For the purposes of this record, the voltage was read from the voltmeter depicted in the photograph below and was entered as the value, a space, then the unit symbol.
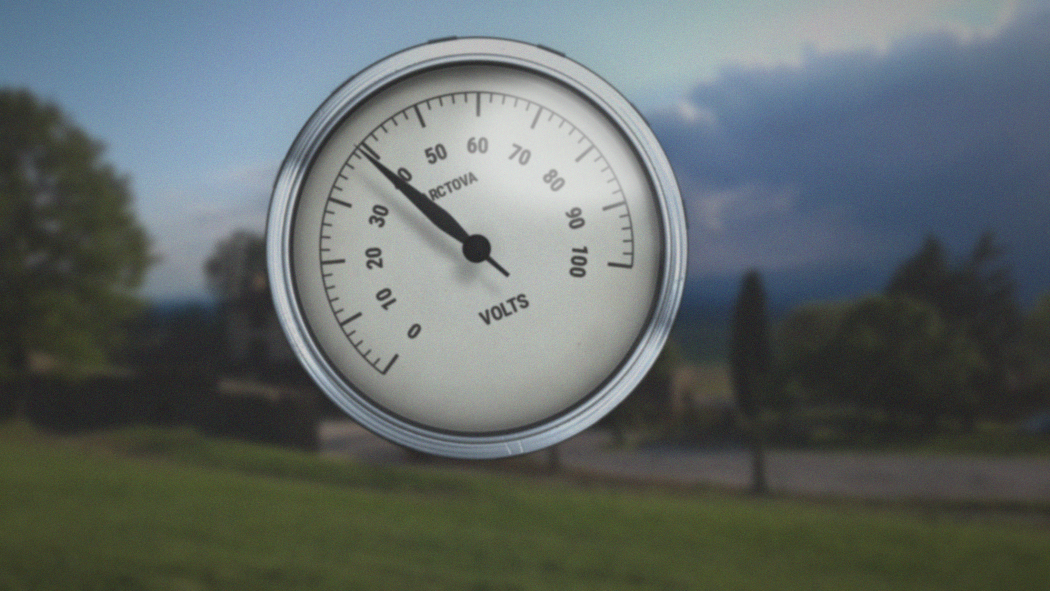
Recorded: 39 V
